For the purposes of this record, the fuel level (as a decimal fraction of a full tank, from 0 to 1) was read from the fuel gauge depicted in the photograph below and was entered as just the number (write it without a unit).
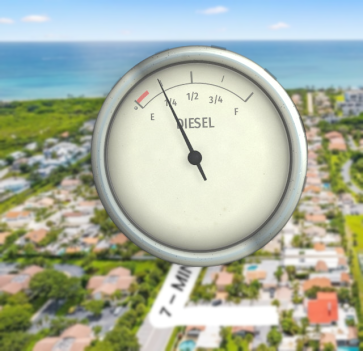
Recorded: 0.25
